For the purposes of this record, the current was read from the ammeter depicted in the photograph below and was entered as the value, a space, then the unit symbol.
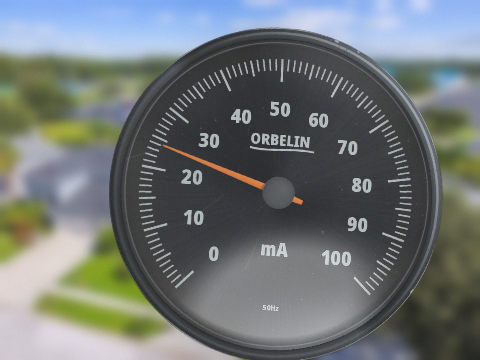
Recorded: 24 mA
